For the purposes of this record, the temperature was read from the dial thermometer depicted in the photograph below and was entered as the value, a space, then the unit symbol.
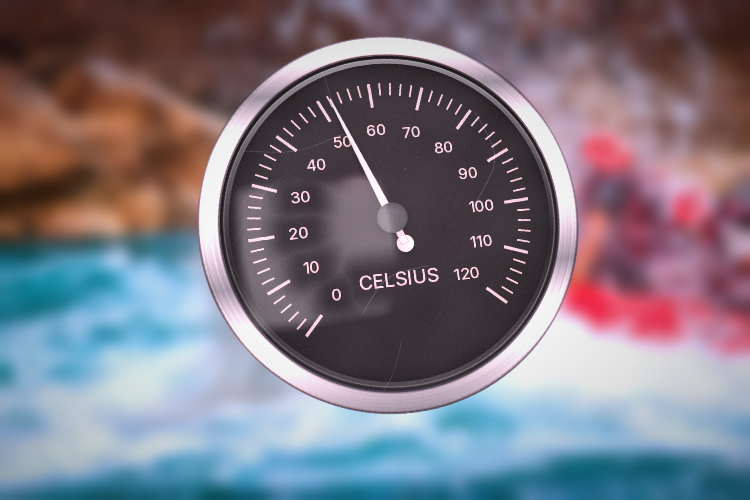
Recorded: 52 °C
